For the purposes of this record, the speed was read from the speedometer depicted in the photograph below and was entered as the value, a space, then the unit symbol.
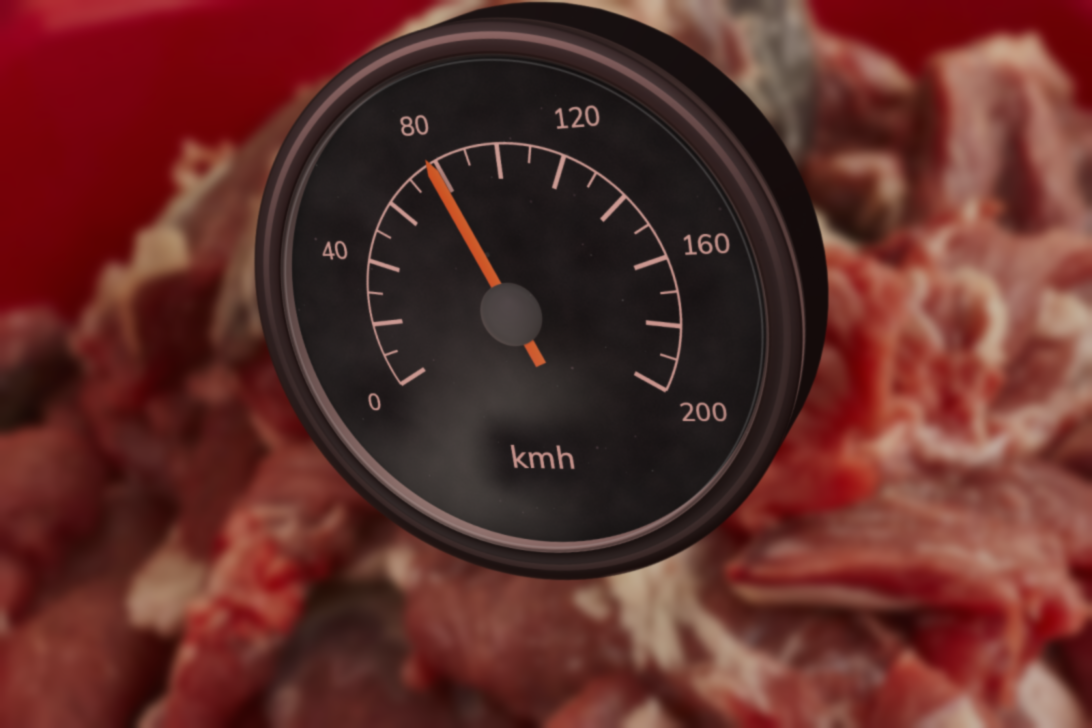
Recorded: 80 km/h
